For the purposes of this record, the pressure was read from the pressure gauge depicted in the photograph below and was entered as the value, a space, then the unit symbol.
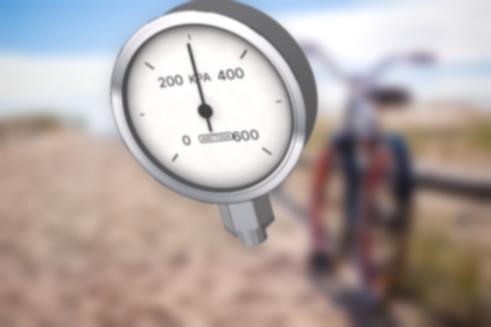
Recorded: 300 kPa
